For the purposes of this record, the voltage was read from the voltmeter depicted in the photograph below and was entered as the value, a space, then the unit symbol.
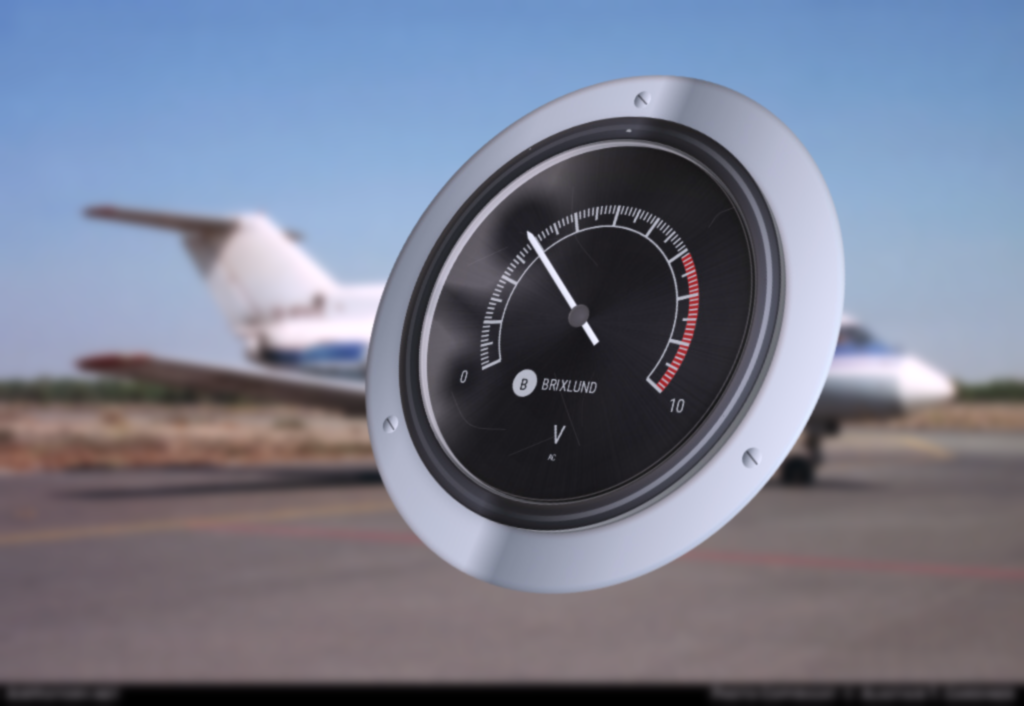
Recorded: 3 V
